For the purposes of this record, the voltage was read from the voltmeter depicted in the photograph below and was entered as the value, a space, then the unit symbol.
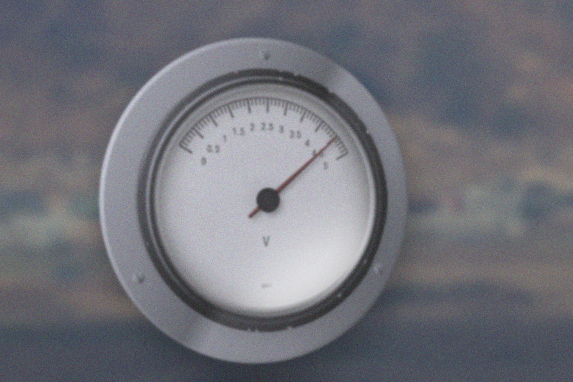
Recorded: 4.5 V
